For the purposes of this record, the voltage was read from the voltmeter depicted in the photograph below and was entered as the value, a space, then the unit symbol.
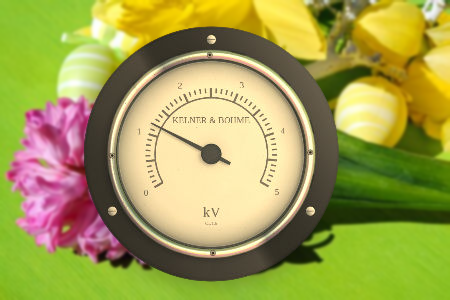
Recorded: 1.2 kV
